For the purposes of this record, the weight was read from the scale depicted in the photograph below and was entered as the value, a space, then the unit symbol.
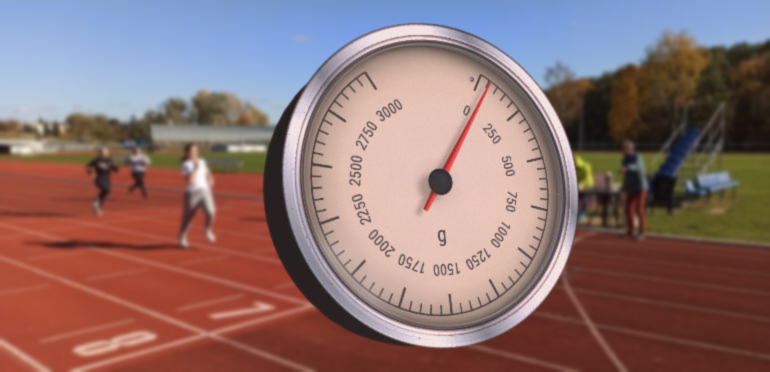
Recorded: 50 g
